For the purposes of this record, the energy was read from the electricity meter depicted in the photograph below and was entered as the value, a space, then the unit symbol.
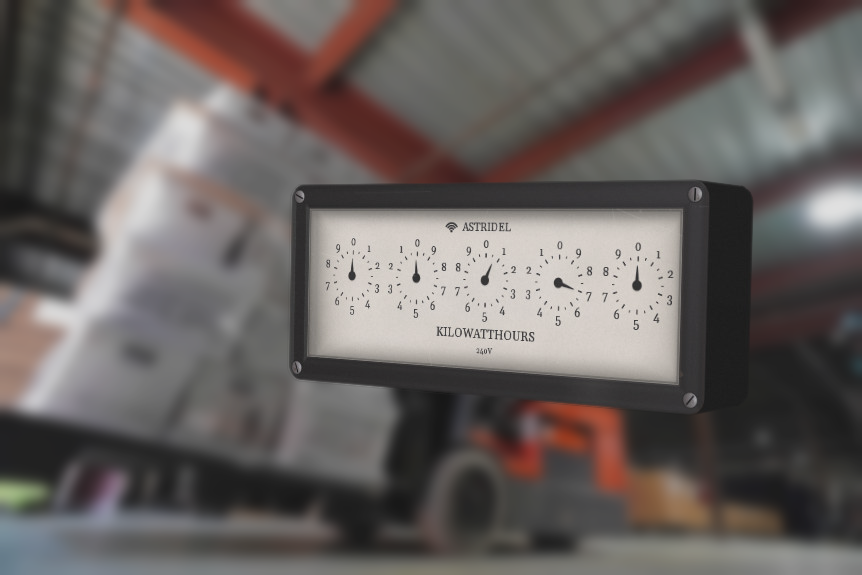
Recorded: 70 kWh
